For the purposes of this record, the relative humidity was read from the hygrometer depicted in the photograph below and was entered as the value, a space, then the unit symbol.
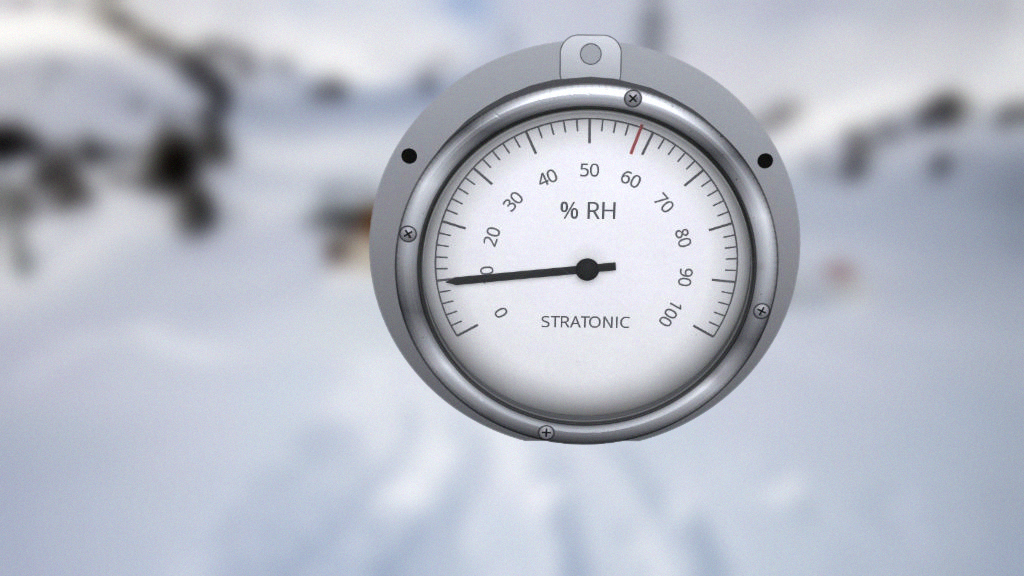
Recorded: 10 %
